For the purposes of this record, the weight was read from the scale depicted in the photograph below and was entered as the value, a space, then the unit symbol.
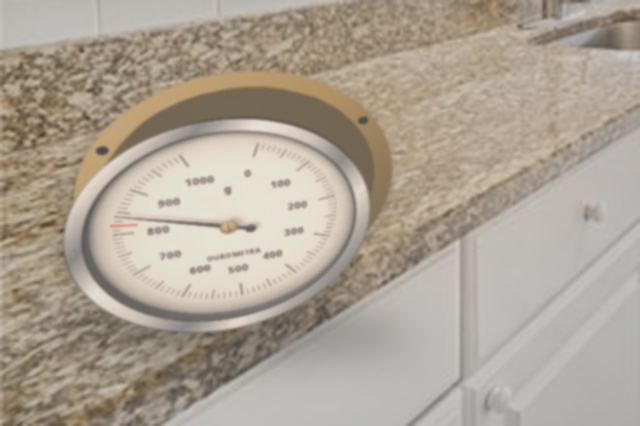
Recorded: 850 g
